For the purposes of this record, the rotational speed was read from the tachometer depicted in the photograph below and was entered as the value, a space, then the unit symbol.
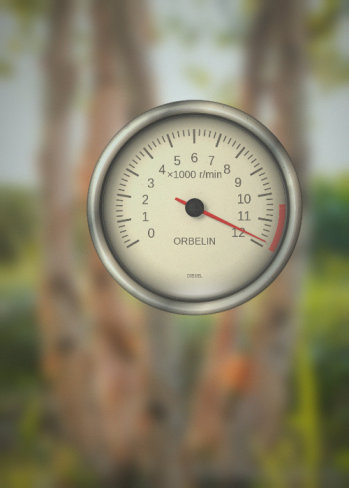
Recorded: 11800 rpm
